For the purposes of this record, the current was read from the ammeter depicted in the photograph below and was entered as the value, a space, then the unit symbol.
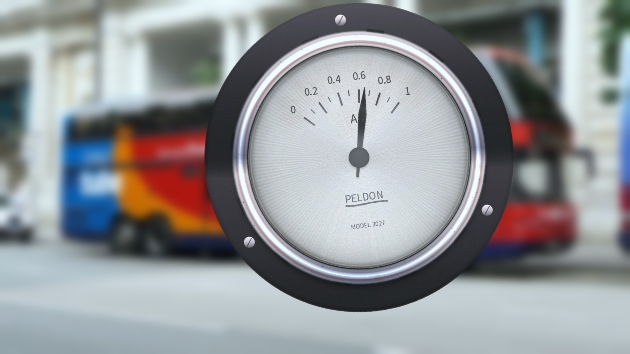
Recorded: 0.65 A
